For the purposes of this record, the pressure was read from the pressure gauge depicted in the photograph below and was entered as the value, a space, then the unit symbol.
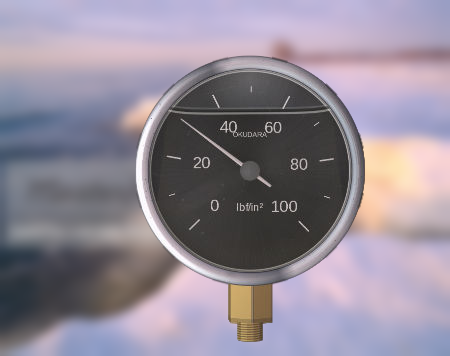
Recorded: 30 psi
